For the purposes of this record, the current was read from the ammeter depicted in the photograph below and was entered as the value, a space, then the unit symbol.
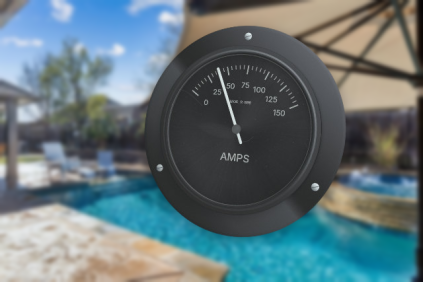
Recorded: 40 A
